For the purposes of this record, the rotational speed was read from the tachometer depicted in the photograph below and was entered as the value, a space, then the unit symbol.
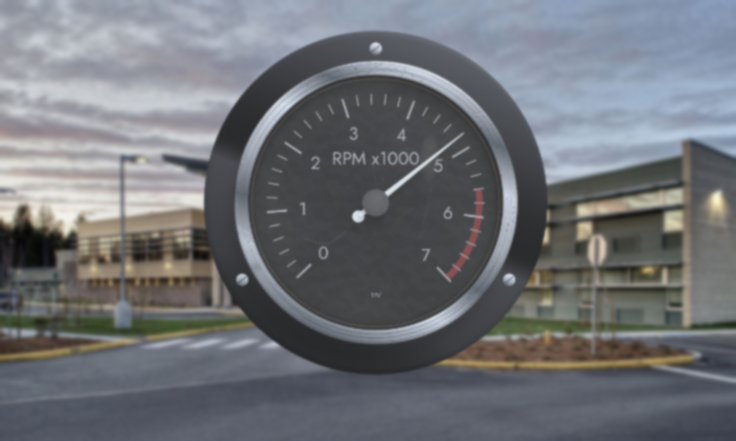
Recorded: 4800 rpm
